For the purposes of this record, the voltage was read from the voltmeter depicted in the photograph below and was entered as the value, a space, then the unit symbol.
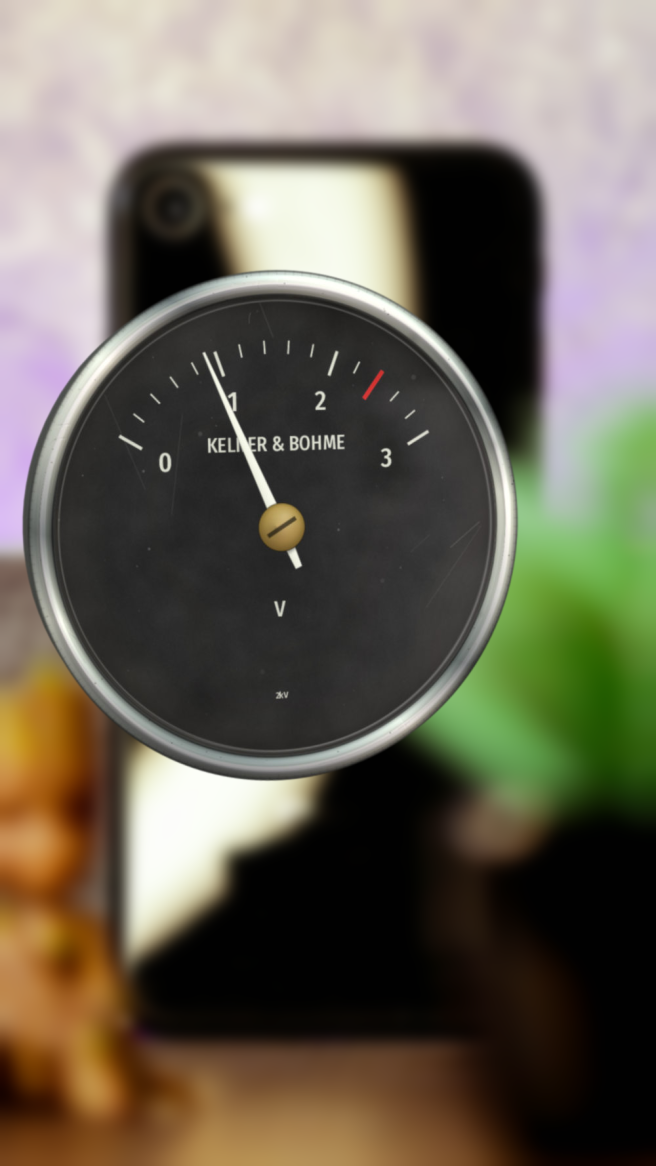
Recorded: 0.9 V
